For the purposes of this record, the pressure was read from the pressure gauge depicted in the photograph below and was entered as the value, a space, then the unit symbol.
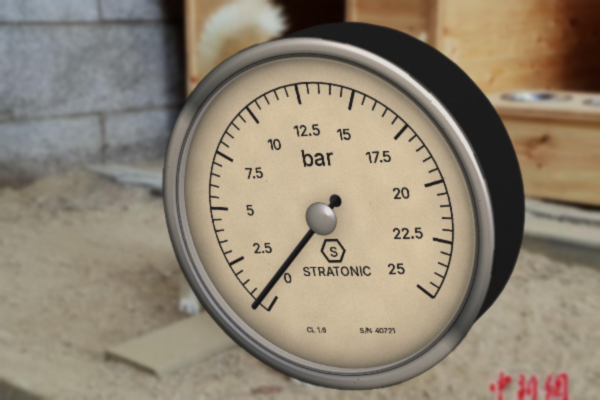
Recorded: 0.5 bar
